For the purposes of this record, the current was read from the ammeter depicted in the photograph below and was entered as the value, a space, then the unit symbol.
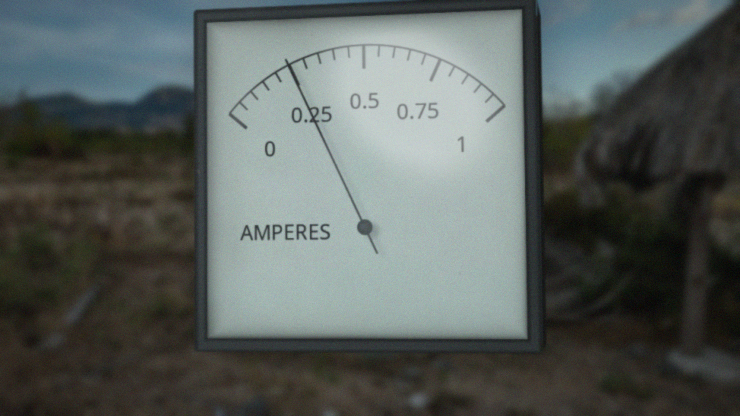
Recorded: 0.25 A
